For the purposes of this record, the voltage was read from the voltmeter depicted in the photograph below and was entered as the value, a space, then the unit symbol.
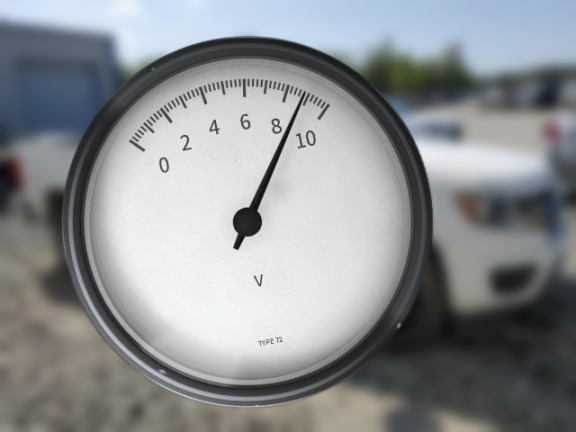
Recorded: 8.8 V
